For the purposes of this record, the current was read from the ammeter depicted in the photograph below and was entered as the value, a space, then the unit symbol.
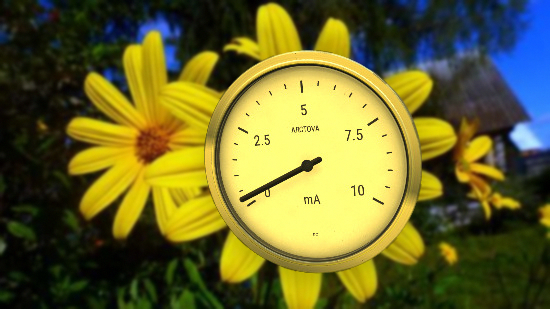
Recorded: 0.25 mA
